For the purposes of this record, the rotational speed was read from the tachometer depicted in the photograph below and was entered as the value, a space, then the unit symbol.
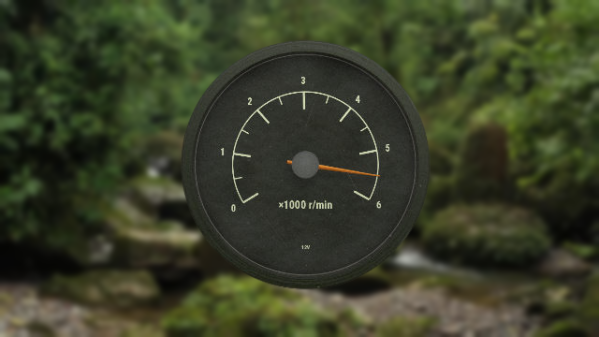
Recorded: 5500 rpm
